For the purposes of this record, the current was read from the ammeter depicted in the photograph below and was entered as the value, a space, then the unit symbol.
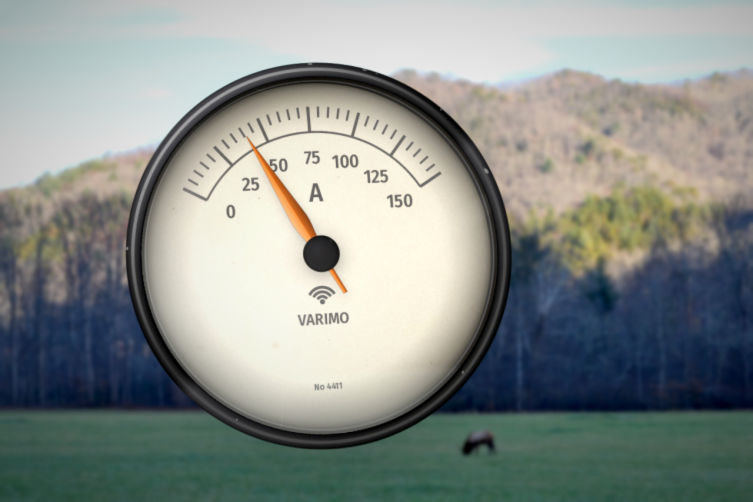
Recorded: 40 A
